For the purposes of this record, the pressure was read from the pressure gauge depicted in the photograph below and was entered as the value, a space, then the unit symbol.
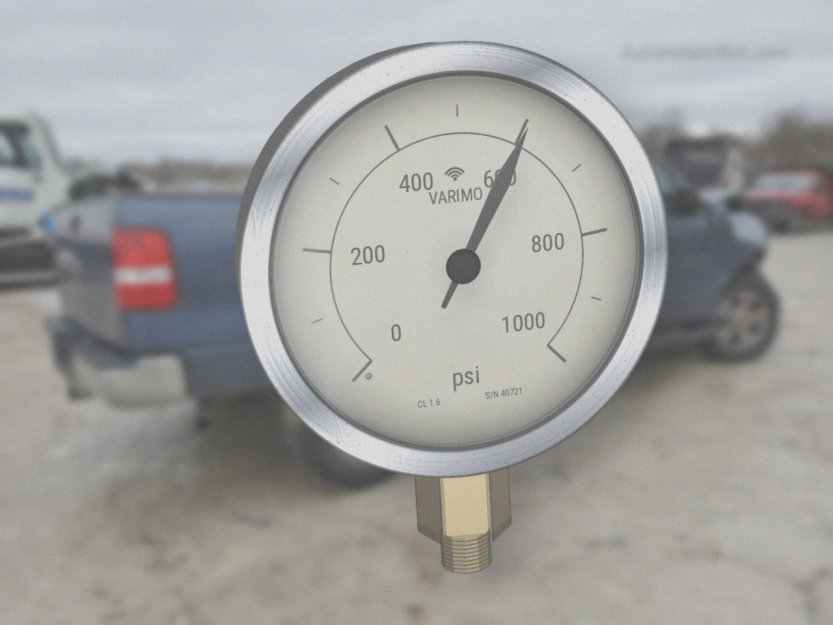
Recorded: 600 psi
